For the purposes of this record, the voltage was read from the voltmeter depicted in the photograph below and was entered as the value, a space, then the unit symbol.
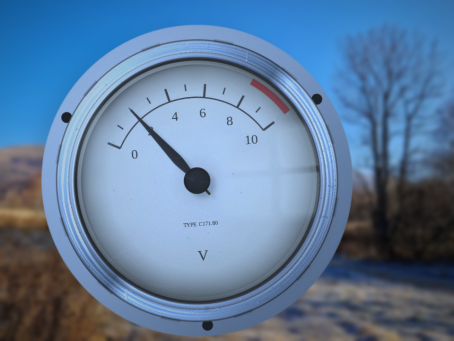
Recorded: 2 V
